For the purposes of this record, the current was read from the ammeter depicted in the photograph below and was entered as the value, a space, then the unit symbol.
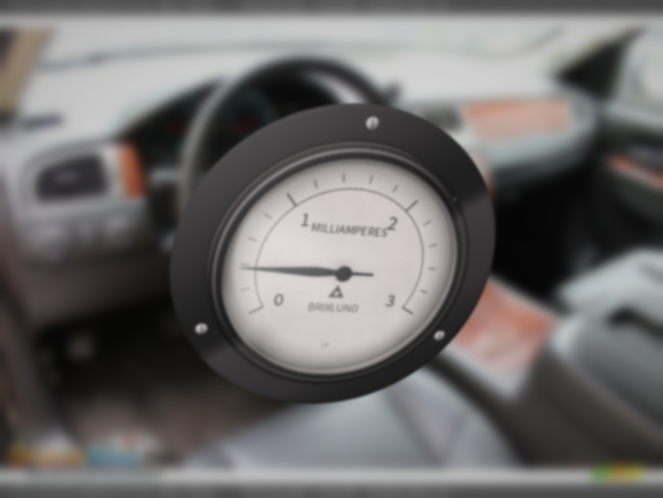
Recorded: 0.4 mA
